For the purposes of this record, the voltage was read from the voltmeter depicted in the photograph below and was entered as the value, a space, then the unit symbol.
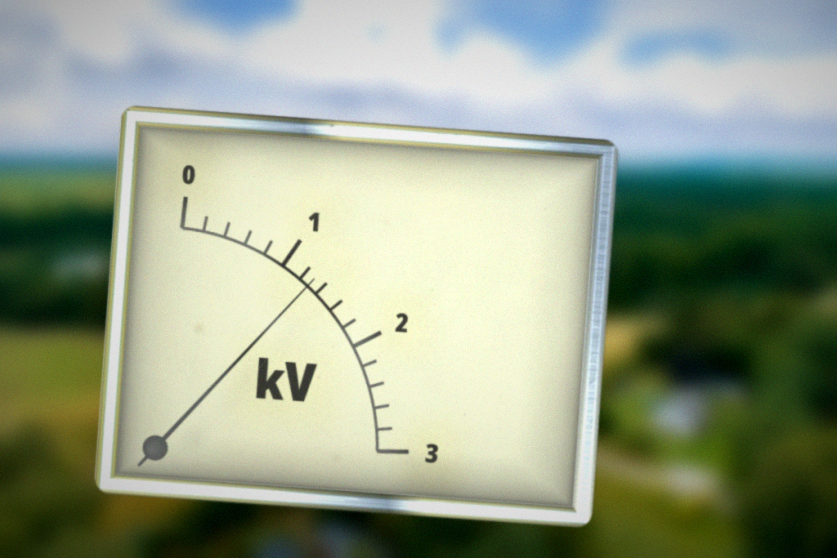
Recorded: 1.3 kV
